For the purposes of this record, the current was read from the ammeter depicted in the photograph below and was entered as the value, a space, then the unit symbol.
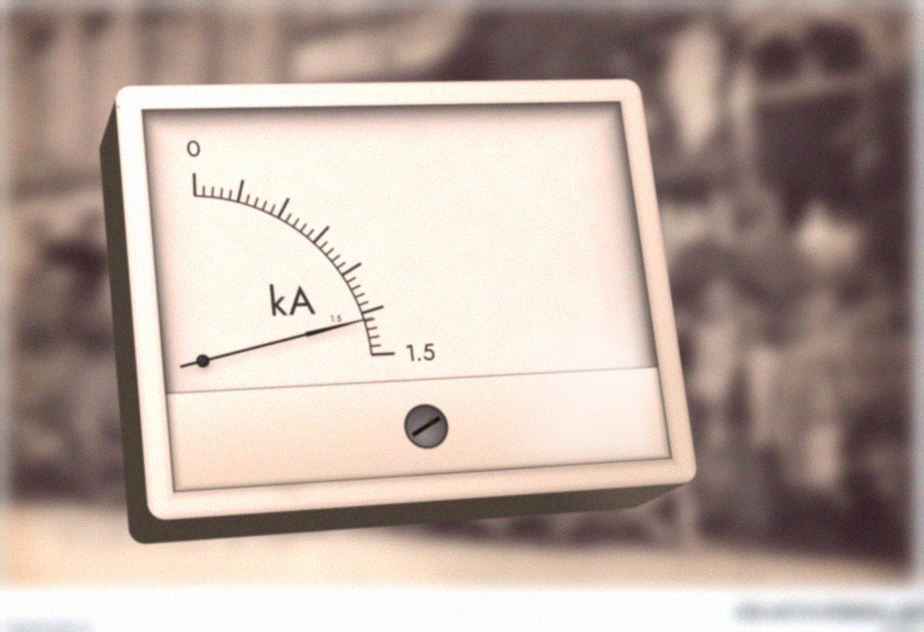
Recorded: 1.3 kA
